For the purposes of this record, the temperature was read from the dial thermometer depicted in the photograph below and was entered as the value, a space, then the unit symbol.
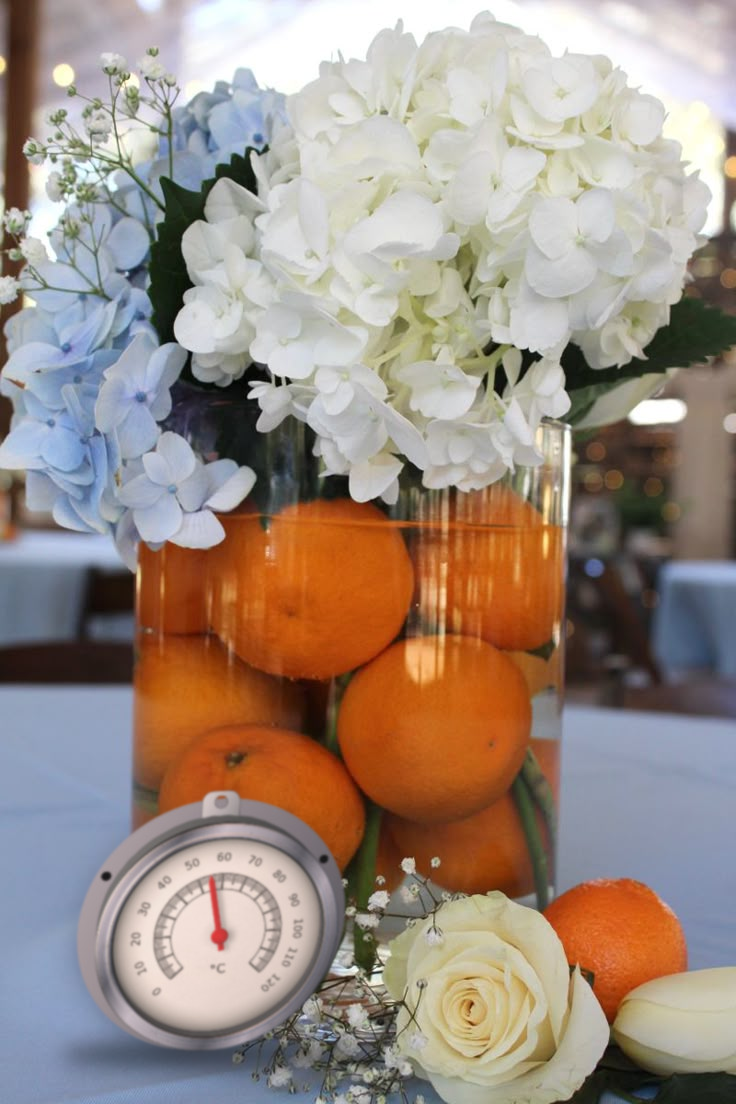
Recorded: 55 °C
